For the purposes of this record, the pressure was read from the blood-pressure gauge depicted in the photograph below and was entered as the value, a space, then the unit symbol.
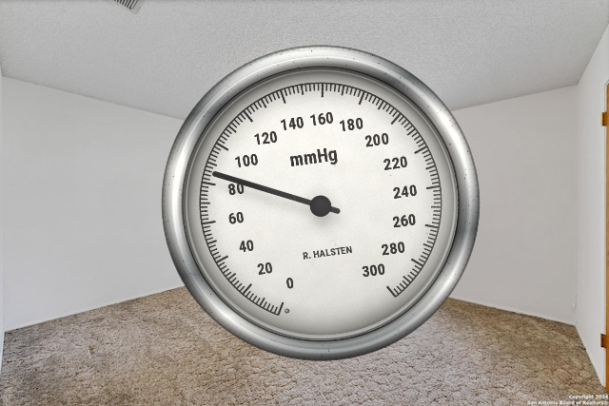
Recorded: 86 mmHg
